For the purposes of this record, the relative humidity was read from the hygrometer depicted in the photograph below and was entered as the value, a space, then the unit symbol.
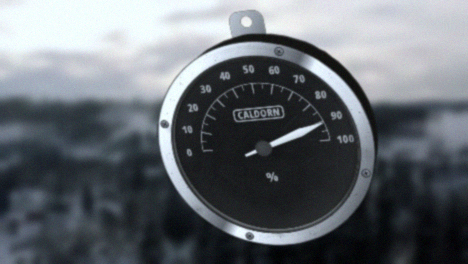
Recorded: 90 %
